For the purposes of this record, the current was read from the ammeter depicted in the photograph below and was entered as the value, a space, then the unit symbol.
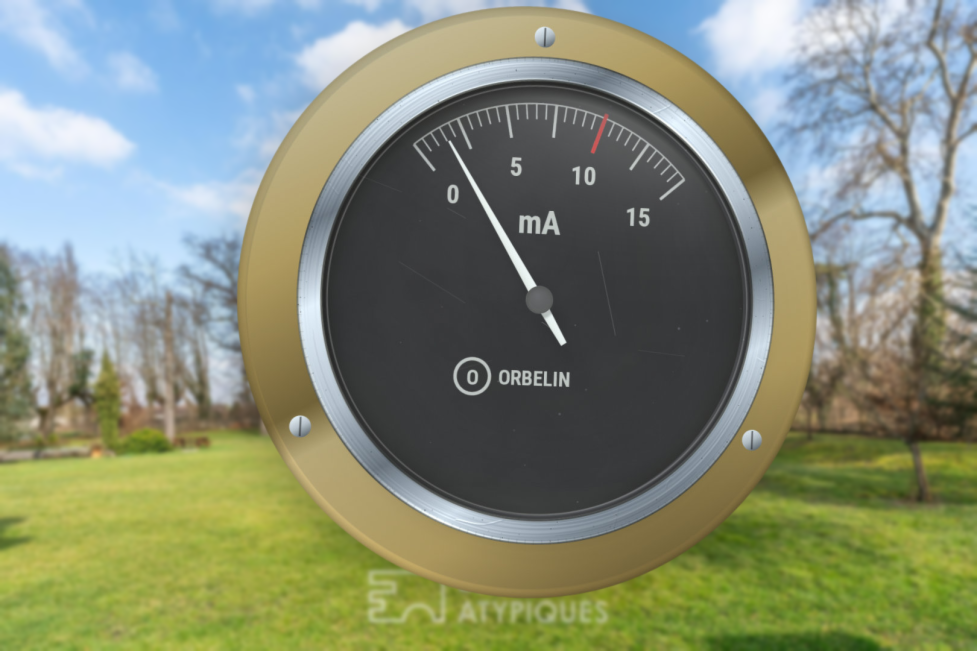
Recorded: 1.5 mA
